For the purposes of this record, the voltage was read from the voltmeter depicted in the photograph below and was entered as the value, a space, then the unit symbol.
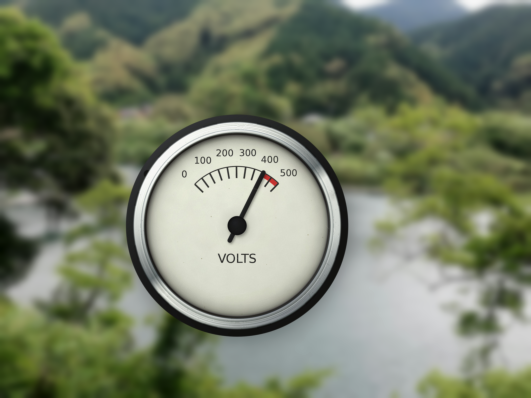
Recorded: 400 V
